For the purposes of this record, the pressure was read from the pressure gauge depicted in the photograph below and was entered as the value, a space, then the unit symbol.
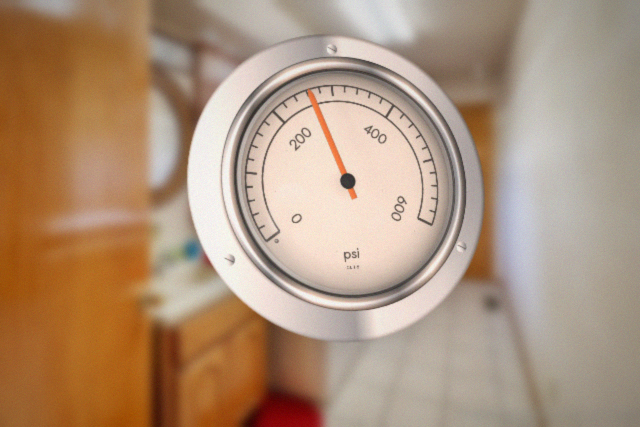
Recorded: 260 psi
